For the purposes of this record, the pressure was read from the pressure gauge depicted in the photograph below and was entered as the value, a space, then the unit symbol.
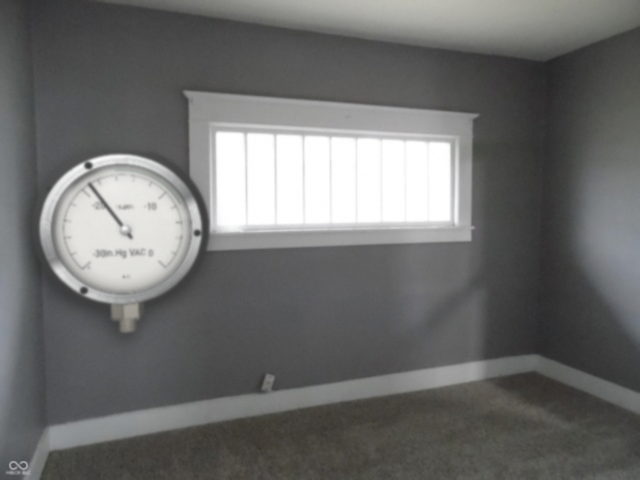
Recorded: -19 inHg
